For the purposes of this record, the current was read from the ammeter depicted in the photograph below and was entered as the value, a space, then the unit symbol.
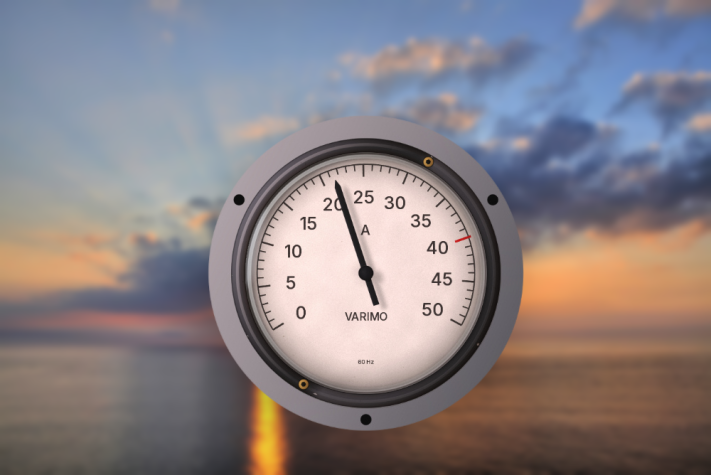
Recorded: 21.5 A
